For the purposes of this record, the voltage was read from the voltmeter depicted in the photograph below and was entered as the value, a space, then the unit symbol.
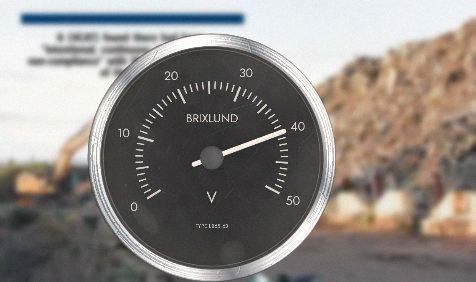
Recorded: 40 V
